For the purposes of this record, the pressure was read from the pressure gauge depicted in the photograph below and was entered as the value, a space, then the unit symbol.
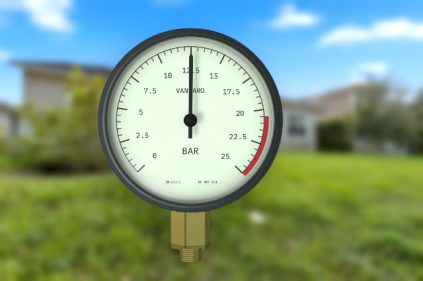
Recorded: 12.5 bar
